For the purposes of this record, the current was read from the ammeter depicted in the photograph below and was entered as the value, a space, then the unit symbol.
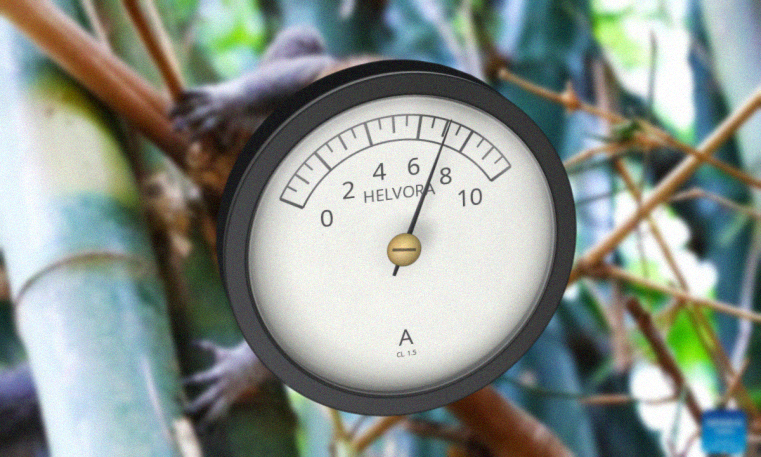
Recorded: 7 A
